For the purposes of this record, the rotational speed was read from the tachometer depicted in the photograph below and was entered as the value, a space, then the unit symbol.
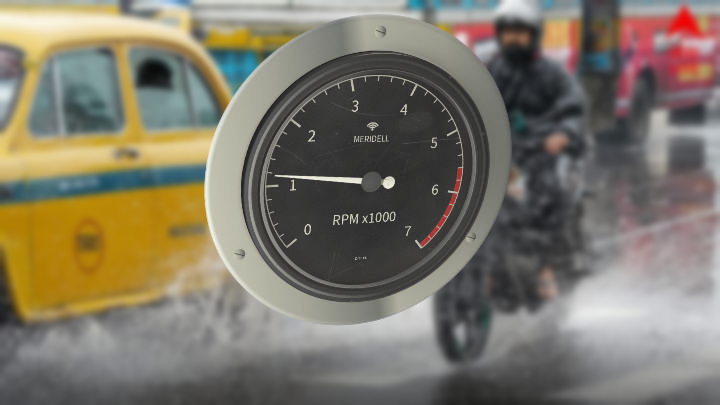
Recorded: 1200 rpm
